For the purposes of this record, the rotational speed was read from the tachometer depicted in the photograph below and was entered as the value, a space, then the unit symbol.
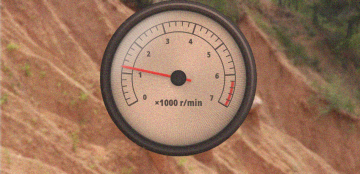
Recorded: 1200 rpm
